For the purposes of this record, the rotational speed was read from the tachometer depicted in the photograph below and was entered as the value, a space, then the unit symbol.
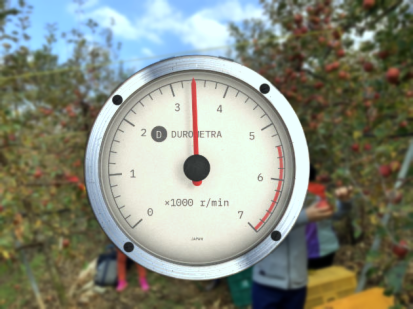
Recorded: 3400 rpm
